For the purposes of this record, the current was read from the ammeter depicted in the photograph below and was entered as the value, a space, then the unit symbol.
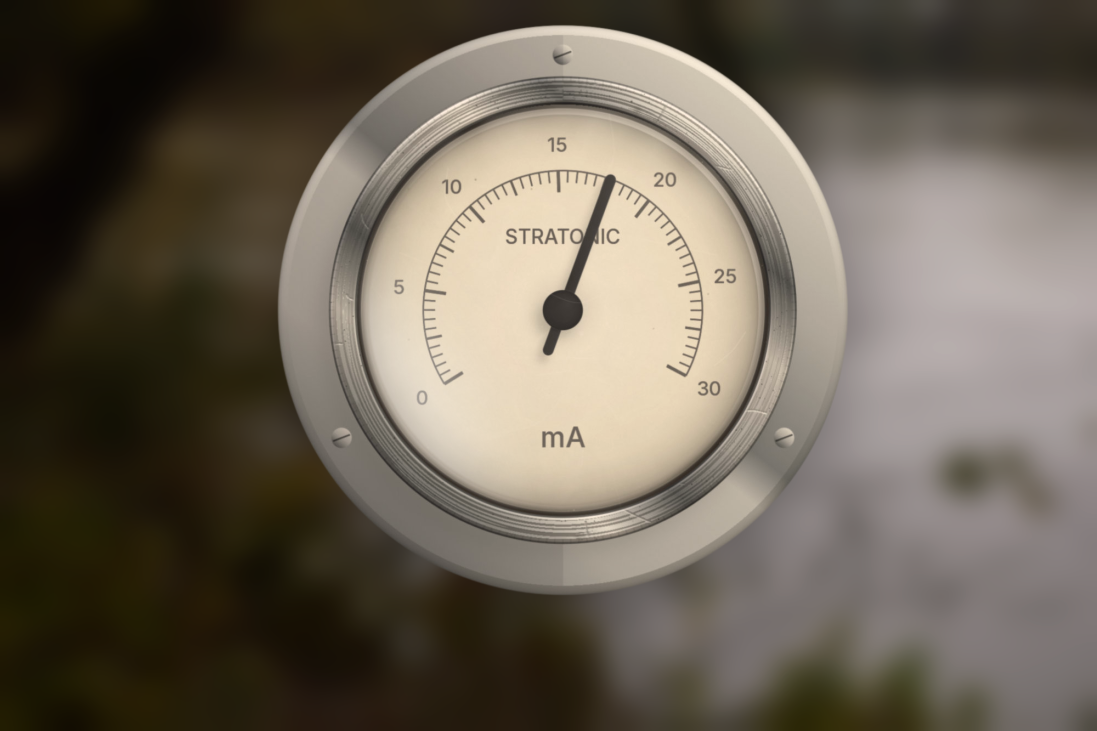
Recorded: 17.75 mA
